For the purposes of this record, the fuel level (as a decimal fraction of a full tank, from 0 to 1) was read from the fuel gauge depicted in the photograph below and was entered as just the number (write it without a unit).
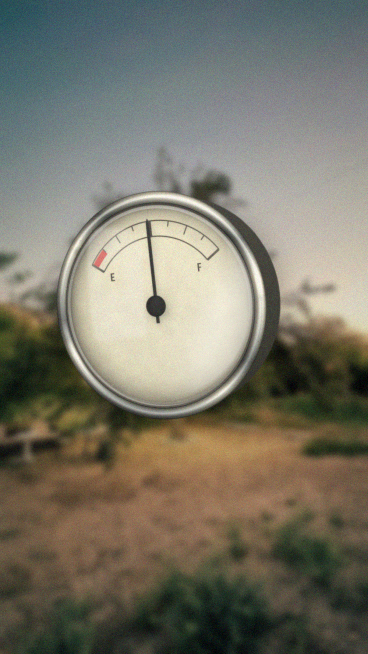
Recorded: 0.5
